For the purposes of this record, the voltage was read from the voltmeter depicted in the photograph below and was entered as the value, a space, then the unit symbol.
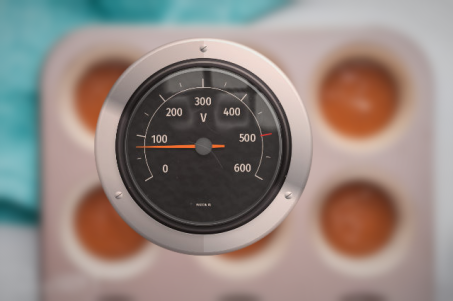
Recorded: 75 V
